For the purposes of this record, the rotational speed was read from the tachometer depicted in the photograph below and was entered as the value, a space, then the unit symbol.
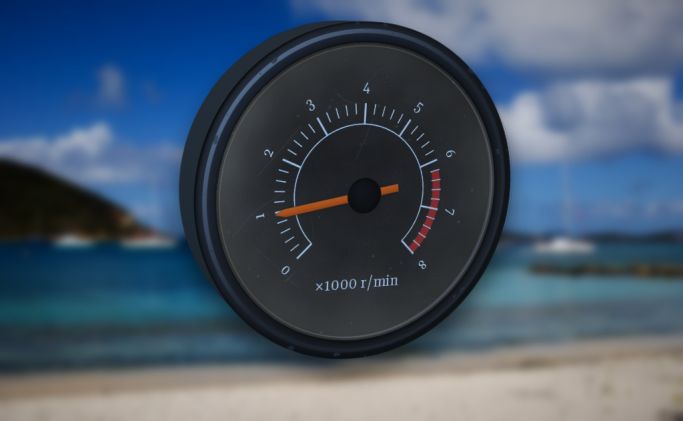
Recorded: 1000 rpm
